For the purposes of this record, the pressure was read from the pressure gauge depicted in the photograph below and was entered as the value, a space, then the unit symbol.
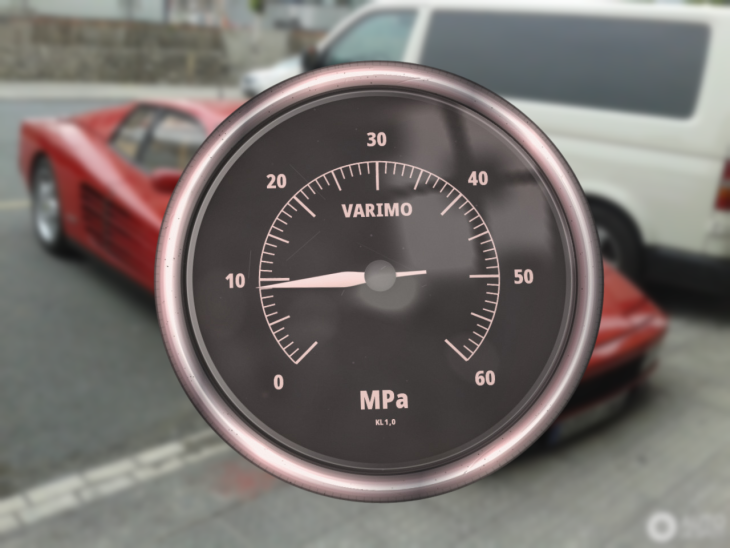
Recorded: 9 MPa
